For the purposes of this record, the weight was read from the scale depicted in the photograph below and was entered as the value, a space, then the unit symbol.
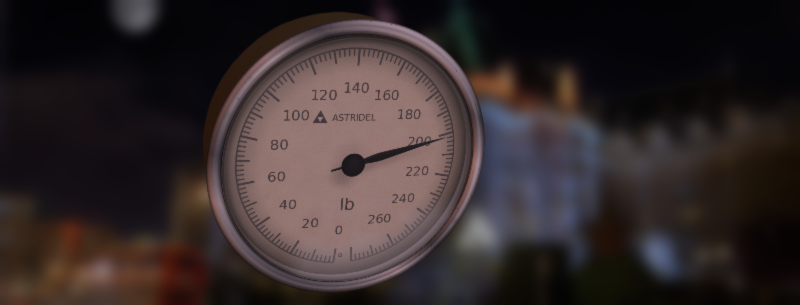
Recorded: 200 lb
